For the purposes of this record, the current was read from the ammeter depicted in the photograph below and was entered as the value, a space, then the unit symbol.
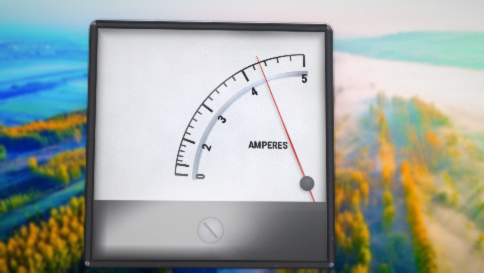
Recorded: 4.3 A
